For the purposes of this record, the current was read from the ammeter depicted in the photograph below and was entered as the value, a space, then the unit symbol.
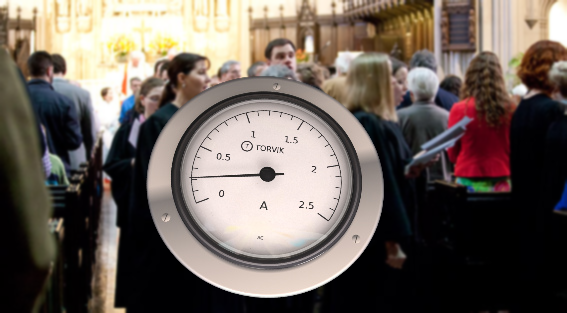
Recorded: 0.2 A
